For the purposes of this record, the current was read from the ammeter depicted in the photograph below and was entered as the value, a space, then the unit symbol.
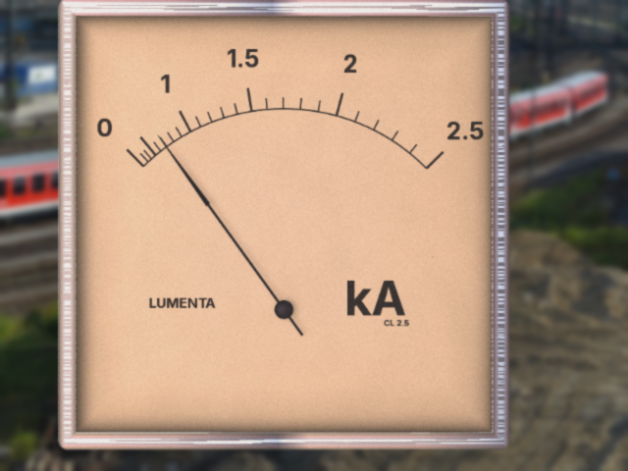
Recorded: 0.7 kA
